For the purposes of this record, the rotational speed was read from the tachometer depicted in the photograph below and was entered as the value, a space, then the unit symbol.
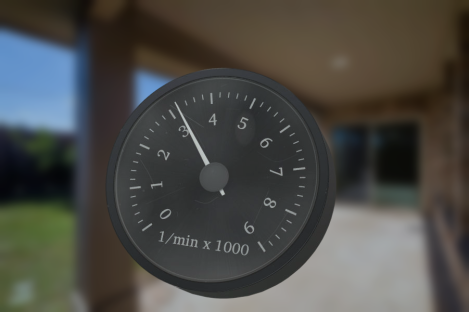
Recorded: 3200 rpm
